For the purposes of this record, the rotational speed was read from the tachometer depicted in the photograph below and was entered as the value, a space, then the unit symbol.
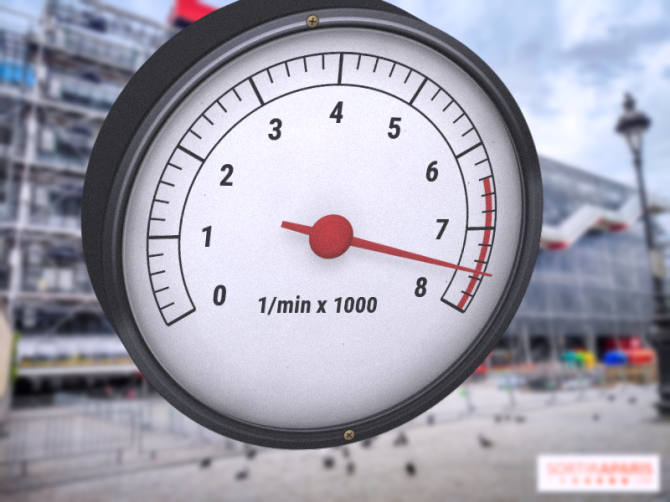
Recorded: 7500 rpm
